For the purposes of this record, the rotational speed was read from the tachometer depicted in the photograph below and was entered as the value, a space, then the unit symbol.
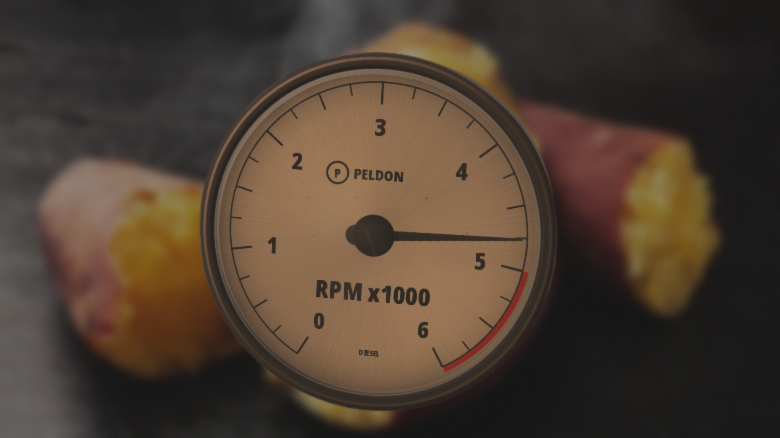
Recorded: 4750 rpm
